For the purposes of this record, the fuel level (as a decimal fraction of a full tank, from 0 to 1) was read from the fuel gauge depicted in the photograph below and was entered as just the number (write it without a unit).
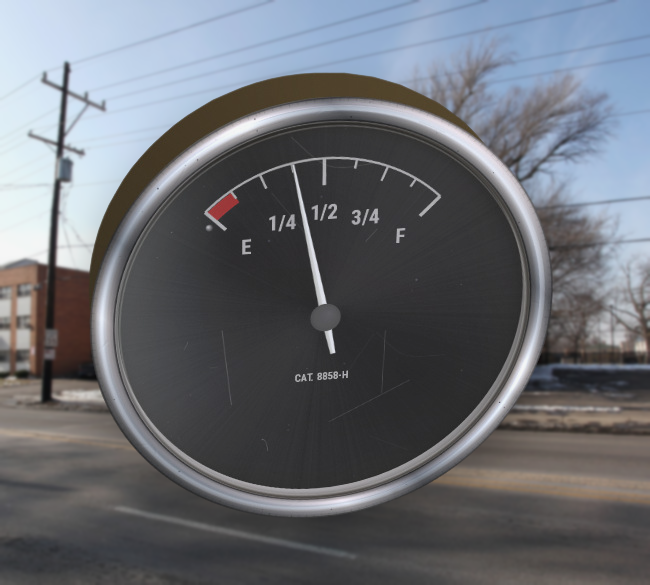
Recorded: 0.375
